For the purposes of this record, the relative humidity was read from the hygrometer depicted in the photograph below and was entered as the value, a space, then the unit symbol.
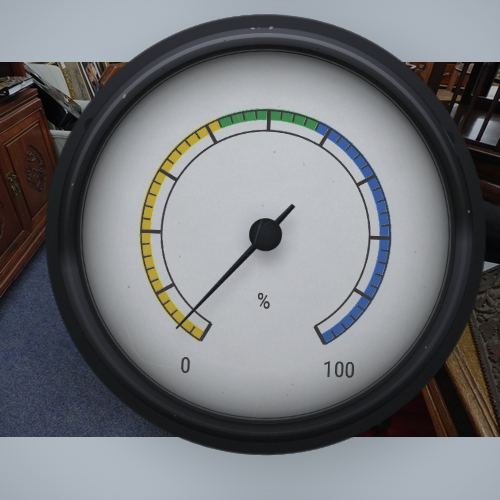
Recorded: 4 %
